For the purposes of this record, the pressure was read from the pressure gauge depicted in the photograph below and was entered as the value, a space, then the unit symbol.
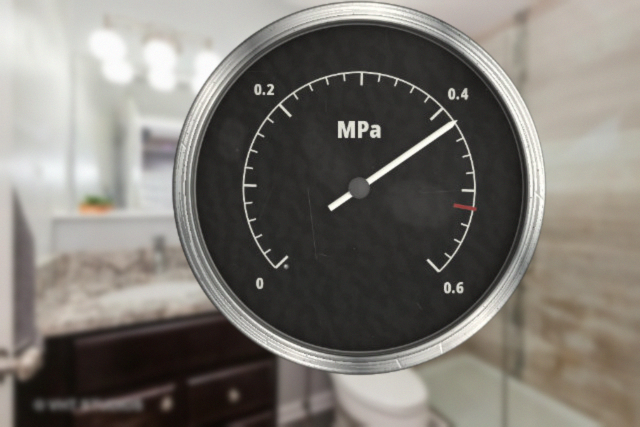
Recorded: 0.42 MPa
